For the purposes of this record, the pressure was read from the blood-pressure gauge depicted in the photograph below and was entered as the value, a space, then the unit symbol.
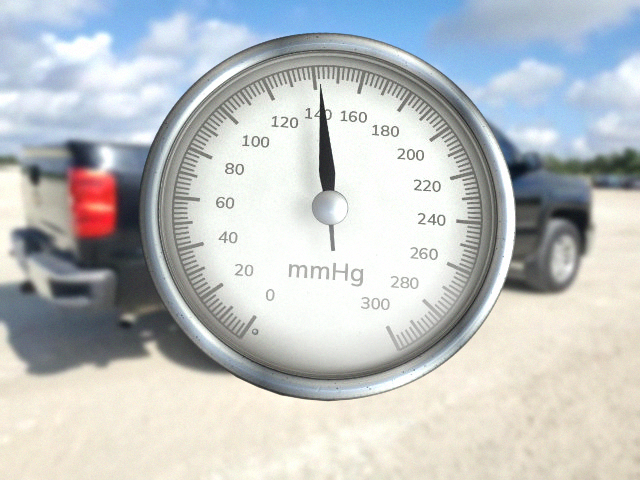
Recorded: 142 mmHg
